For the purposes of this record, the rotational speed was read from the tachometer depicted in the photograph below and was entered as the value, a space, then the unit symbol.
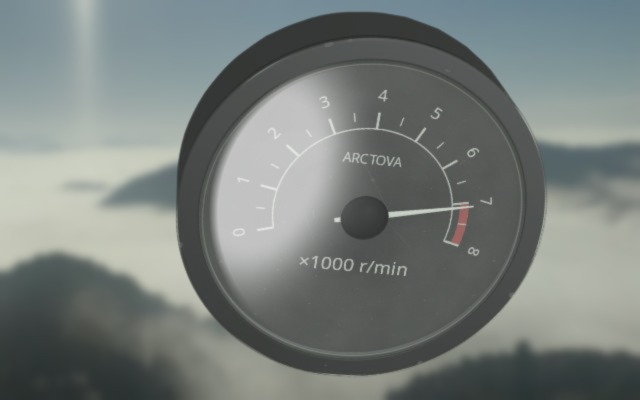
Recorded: 7000 rpm
